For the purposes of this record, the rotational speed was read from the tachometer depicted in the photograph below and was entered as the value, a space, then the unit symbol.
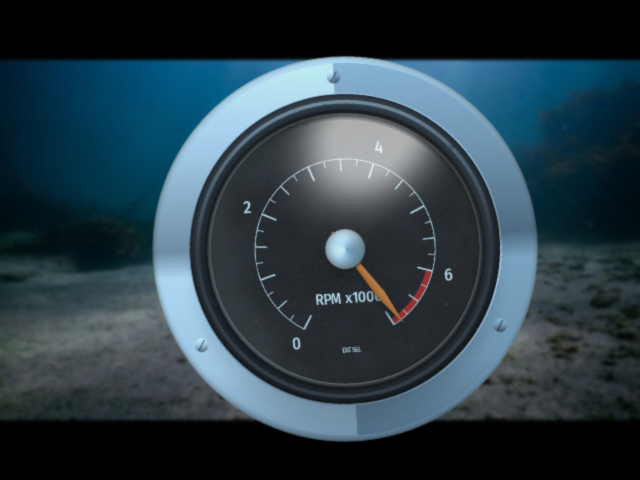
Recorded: 6875 rpm
